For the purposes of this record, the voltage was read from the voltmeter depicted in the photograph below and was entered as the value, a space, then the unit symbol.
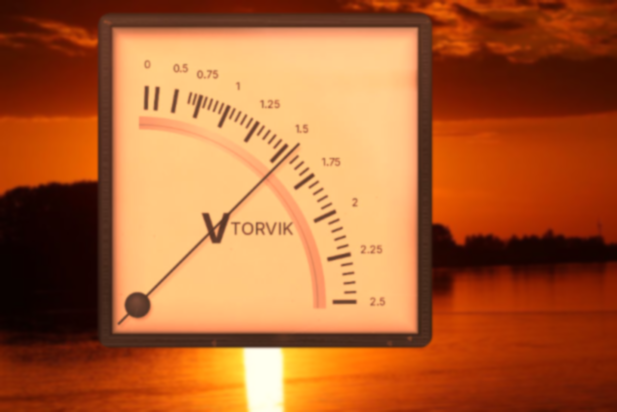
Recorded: 1.55 V
